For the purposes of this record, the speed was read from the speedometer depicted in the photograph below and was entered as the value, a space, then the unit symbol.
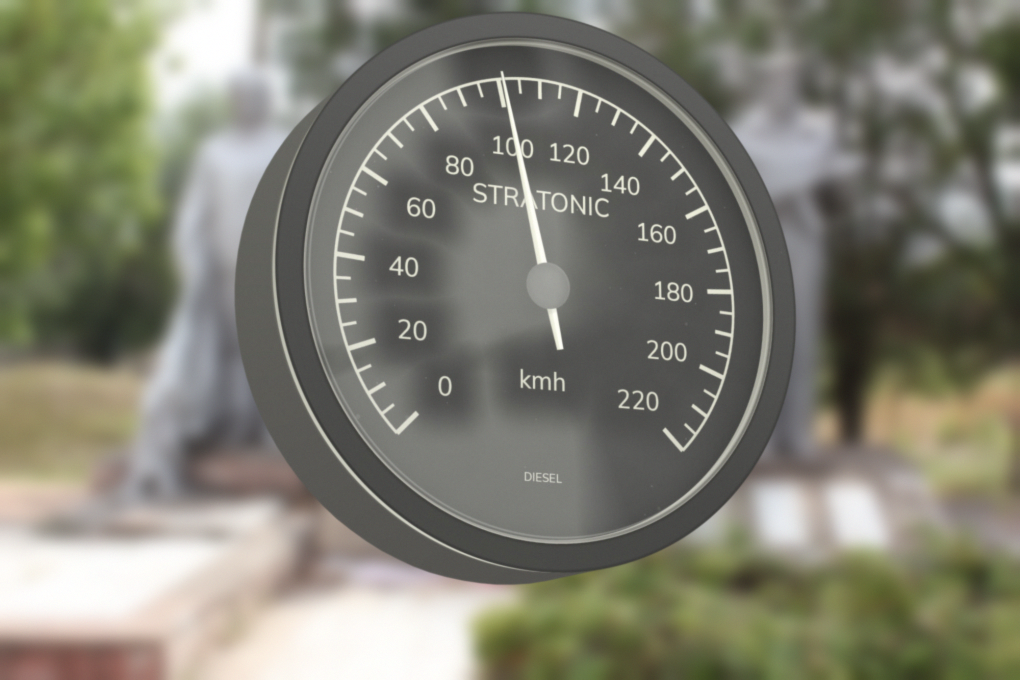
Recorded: 100 km/h
